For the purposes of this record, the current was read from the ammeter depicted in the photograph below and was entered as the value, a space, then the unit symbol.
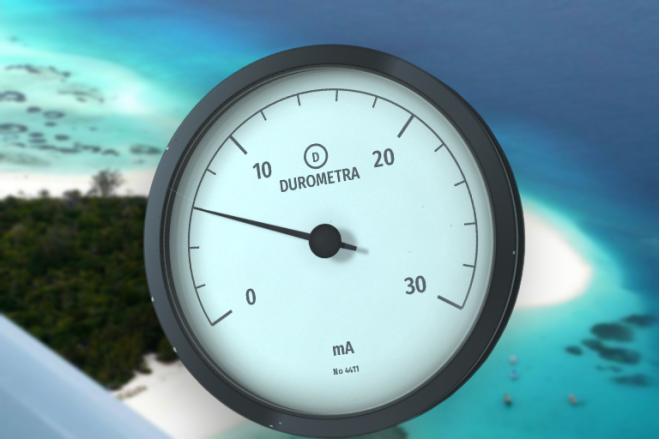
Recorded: 6 mA
